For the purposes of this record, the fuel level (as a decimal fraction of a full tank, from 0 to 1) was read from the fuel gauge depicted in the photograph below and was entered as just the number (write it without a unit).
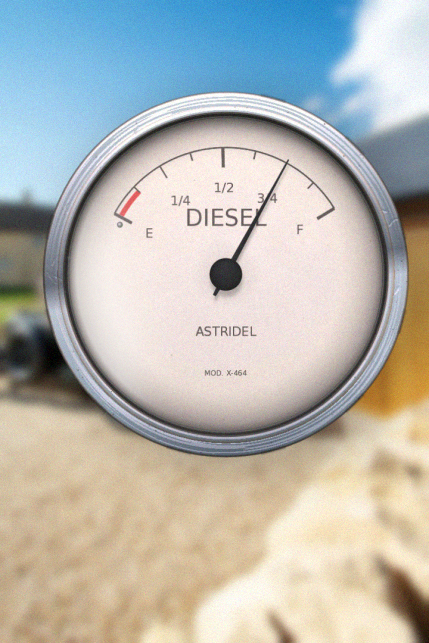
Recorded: 0.75
